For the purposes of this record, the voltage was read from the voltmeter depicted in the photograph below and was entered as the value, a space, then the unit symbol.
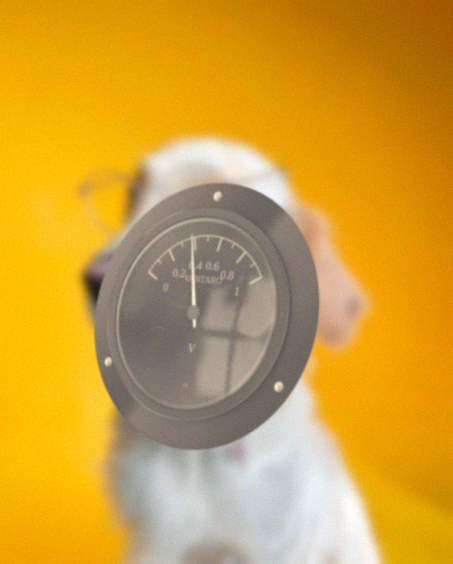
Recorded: 0.4 V
